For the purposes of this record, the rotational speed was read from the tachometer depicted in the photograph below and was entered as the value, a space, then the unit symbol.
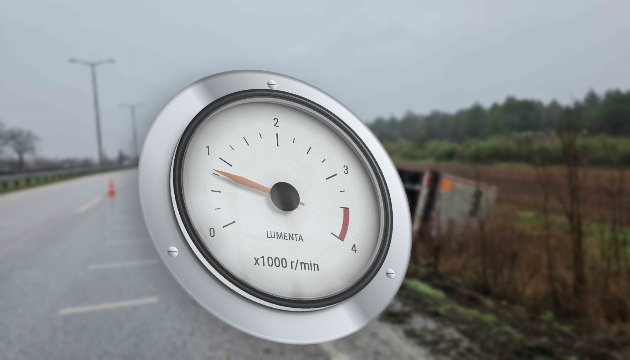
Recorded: 750 rpm
